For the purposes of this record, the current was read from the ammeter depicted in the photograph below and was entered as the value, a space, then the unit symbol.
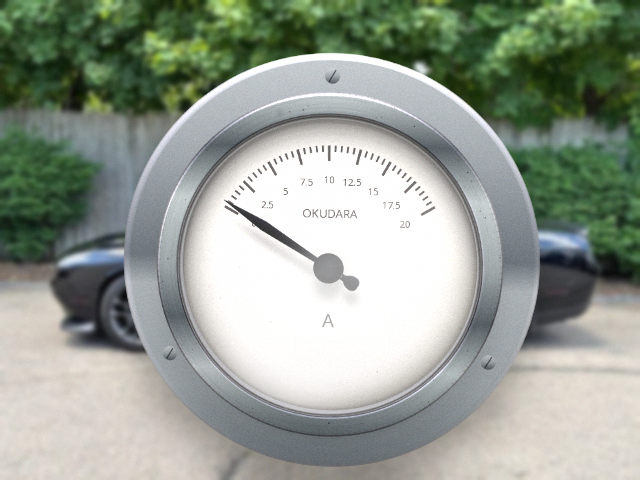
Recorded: 0.5 A
